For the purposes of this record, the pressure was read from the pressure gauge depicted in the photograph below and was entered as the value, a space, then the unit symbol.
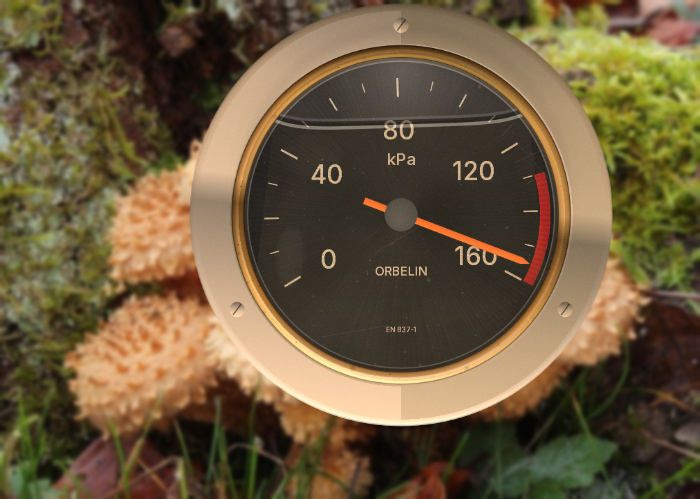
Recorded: 155 kPa
